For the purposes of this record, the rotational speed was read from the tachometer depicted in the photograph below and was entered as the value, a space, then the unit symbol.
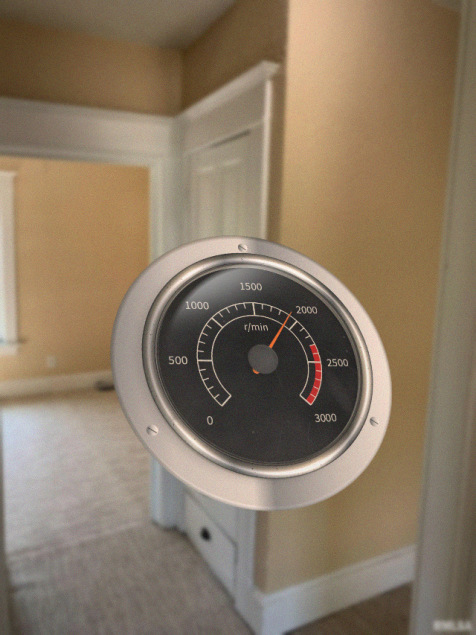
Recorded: 1900 rpm
